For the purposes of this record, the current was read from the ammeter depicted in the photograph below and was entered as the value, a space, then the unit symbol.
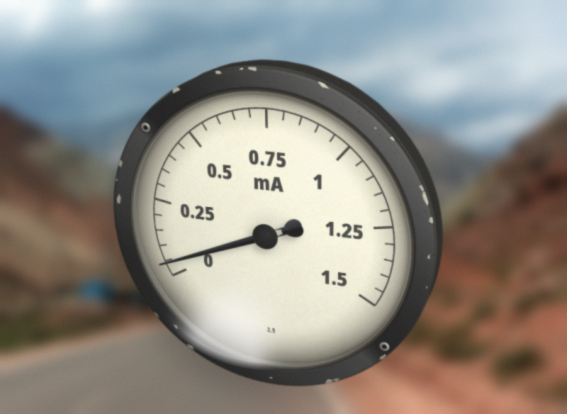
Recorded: 0.05 mA
